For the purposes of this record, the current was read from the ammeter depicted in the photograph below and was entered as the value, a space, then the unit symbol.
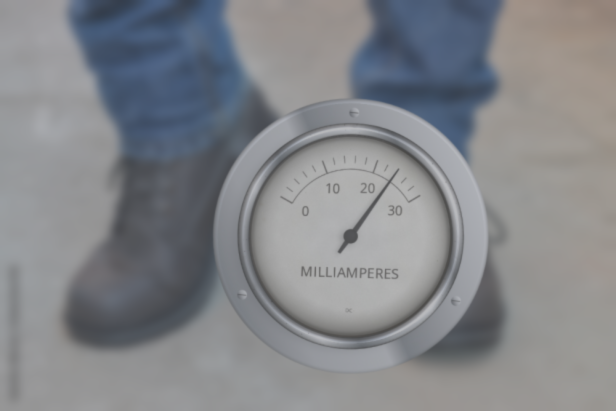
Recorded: 24 mA
